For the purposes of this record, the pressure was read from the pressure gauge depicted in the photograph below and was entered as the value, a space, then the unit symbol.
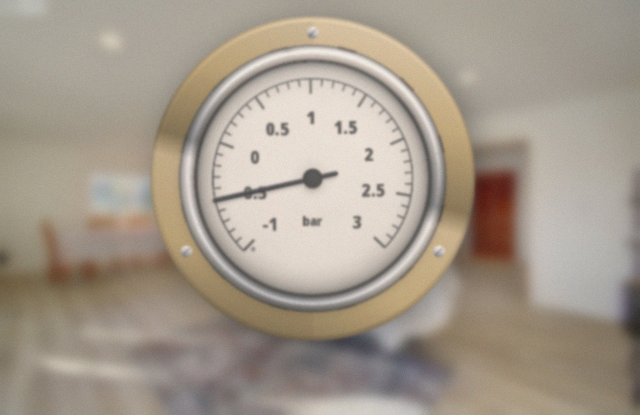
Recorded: -0.5 bar
